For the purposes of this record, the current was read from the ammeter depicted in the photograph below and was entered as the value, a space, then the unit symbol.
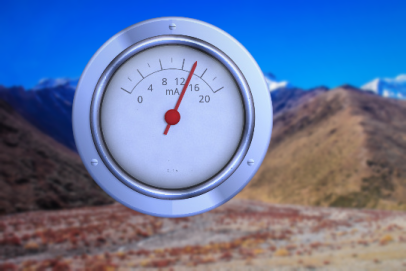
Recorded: 14 mA
